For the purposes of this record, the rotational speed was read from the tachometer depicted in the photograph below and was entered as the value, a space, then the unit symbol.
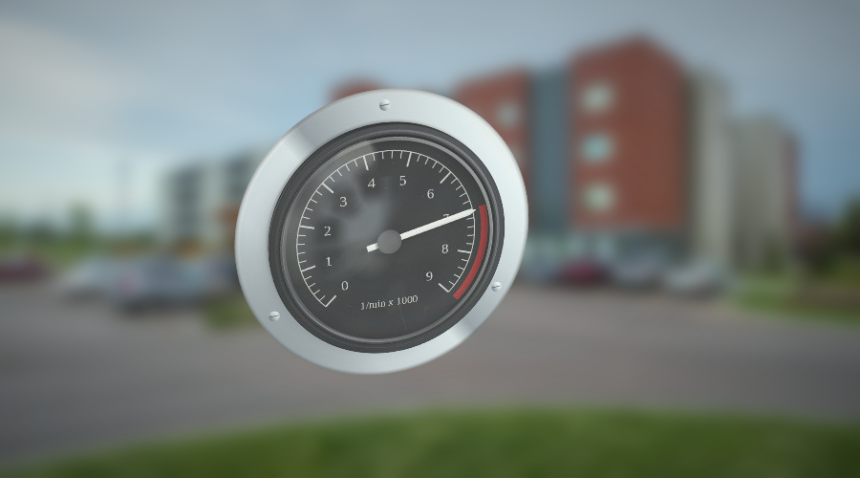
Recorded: 7000 rpm
